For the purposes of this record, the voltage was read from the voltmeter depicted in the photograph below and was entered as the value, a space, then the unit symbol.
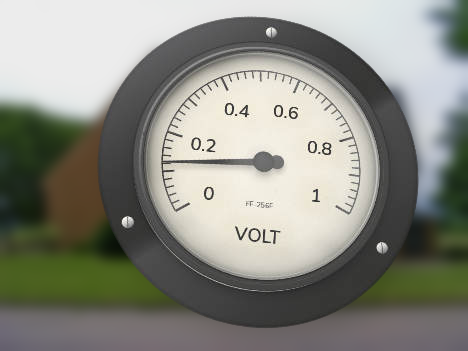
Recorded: 0.12 V
